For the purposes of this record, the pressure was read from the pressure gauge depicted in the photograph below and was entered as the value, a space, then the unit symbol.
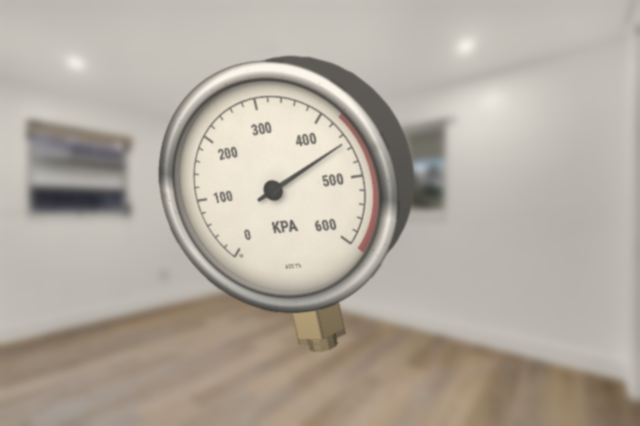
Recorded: 450 kPa
